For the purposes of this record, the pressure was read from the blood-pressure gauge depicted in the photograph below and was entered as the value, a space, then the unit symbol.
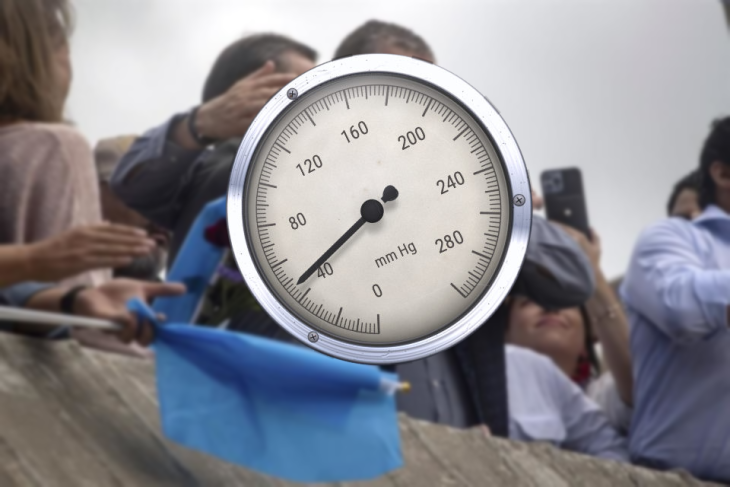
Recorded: 46 mmHg
